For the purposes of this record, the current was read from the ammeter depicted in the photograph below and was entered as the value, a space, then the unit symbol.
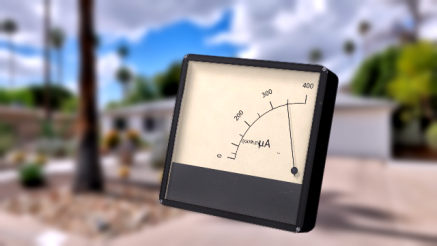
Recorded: 350 µA
